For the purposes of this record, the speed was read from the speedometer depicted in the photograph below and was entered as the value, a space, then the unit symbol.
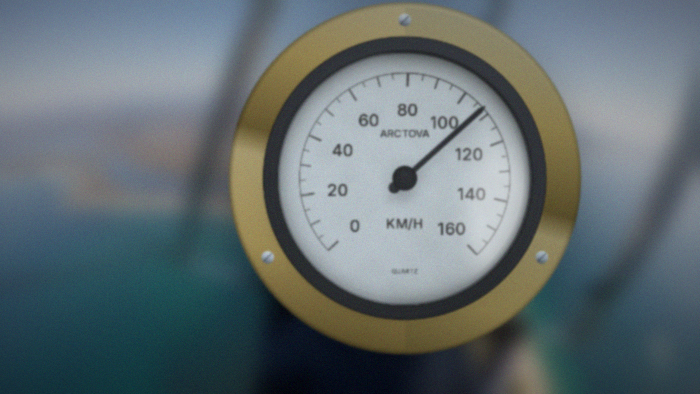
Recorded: 107.5 km/h
